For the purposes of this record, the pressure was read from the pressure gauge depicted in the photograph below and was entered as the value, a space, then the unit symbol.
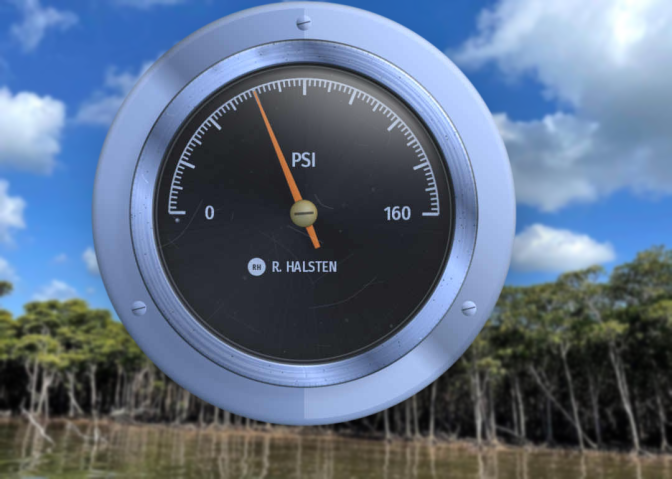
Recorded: 60 psi
